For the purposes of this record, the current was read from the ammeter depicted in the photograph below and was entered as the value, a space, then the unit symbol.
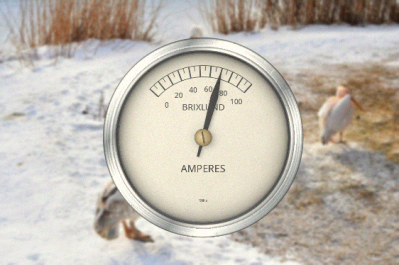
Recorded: 70 A
